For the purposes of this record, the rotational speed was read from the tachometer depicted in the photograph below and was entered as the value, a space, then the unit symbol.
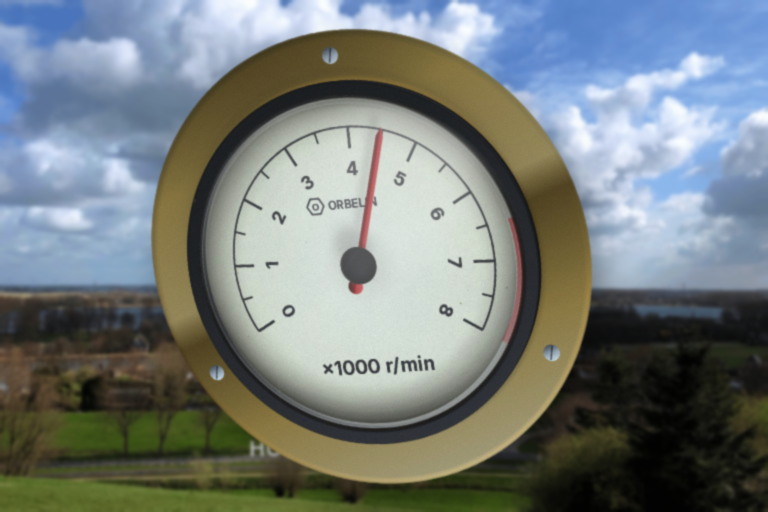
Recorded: 4500 rpm
